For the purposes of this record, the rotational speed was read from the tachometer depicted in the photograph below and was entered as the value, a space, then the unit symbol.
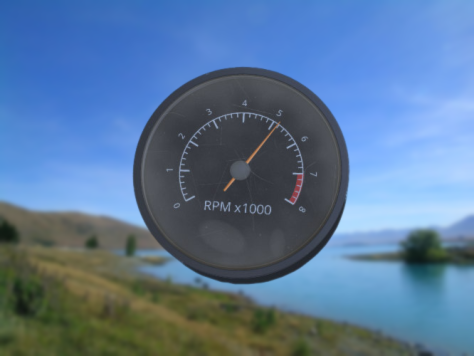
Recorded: 5200 rpm
